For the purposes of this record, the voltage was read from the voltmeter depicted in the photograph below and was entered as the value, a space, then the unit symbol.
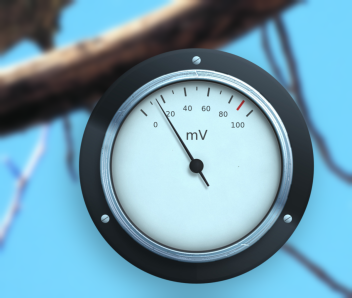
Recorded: 15 mV
